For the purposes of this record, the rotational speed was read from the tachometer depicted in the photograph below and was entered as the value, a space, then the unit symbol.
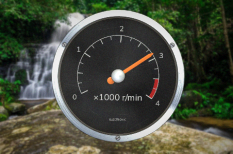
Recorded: 2875 rpm
